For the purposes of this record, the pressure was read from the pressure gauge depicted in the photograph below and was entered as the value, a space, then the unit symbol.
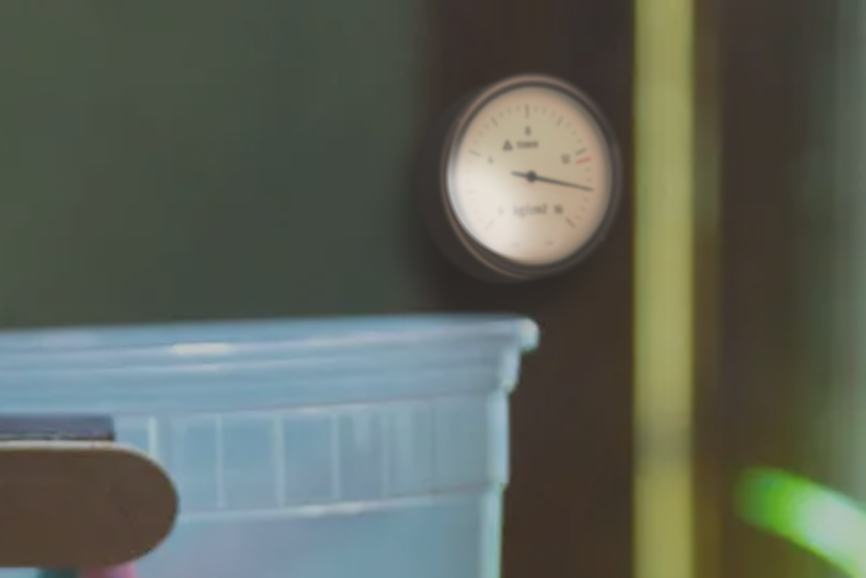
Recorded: 14 kg/cm²
